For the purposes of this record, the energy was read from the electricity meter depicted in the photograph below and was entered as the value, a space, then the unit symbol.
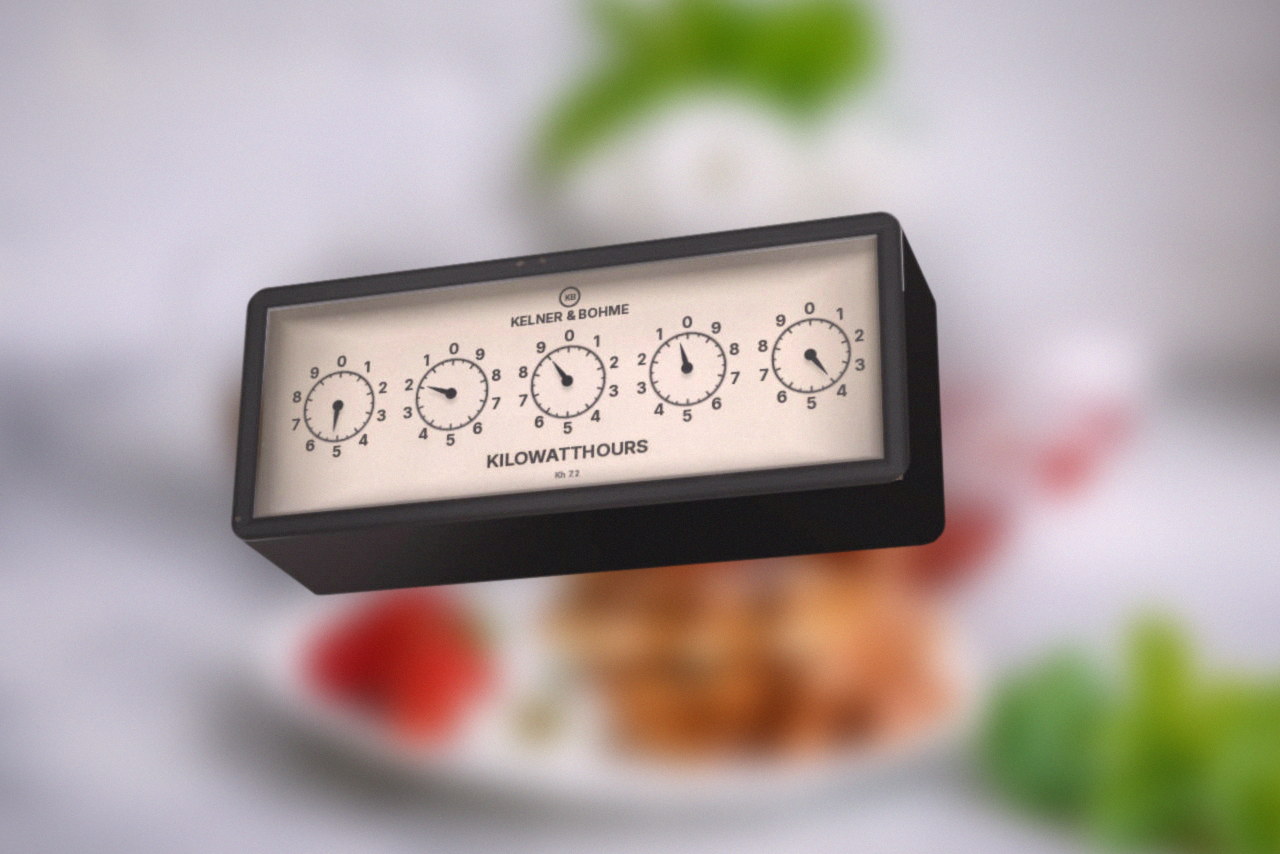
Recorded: 51904 kWh
